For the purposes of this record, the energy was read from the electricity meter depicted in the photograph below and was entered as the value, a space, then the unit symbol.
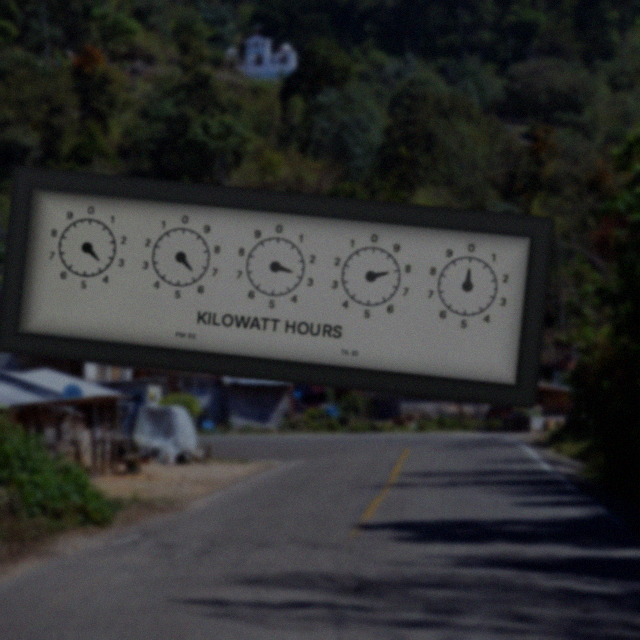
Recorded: 36280 kWh
